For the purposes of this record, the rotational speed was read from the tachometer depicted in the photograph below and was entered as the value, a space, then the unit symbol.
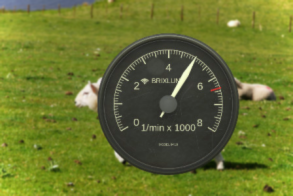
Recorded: 5000 rpm
